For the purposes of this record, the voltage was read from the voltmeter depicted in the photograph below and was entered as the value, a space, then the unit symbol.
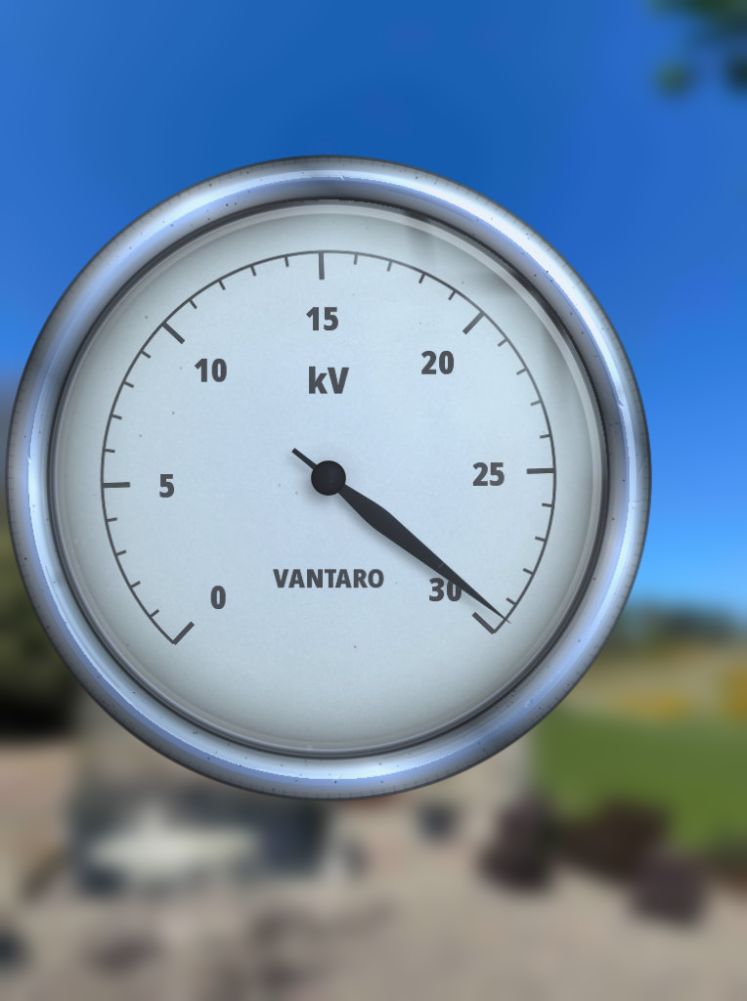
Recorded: 29.5 kV
